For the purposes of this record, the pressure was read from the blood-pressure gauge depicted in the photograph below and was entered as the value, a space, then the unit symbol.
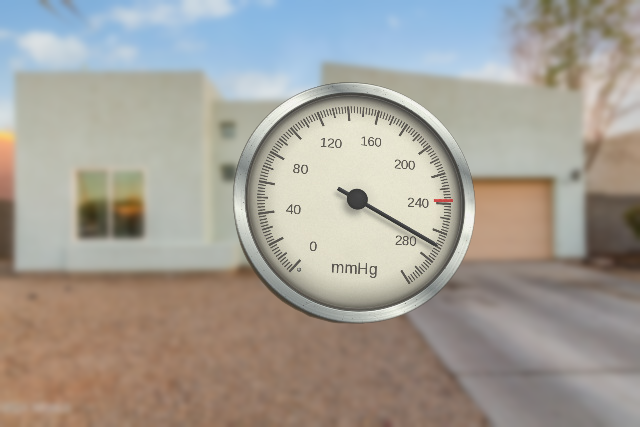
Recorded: 270 mmHg
